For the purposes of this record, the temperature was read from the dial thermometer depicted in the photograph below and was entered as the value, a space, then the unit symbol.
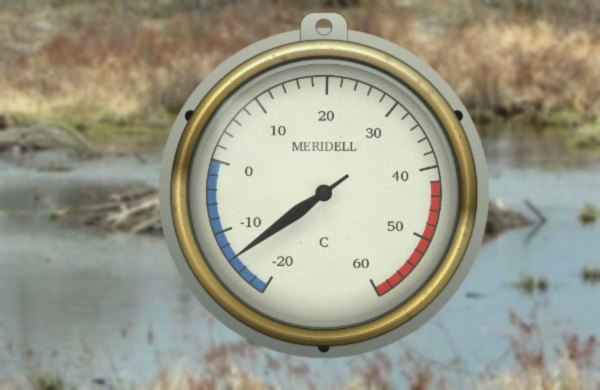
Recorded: -14 °C
